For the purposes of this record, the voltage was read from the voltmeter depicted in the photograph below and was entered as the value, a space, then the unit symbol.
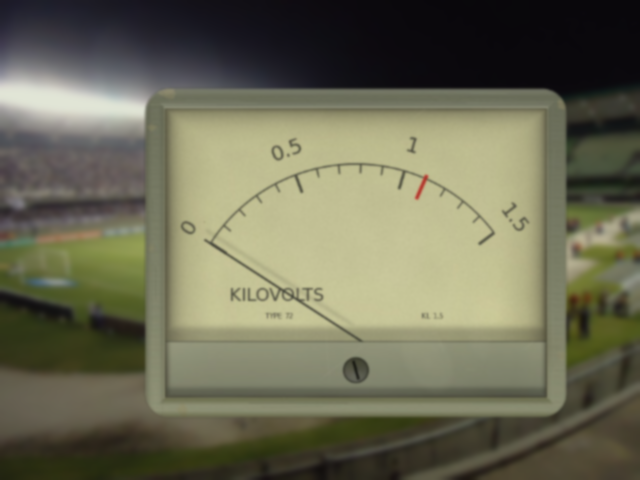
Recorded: 0 kV
